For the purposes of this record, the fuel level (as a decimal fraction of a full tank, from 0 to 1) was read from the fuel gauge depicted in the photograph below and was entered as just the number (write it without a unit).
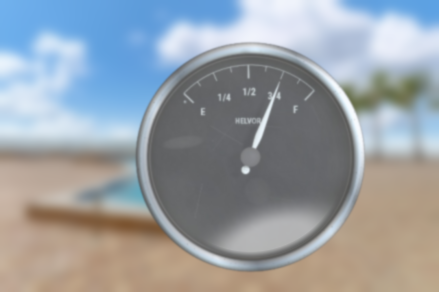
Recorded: 0.75
